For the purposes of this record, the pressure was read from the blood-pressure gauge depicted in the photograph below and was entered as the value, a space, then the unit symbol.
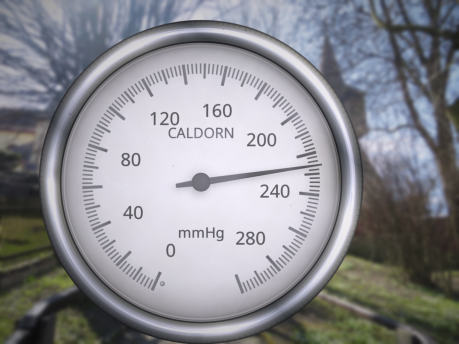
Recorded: 226 mmHg
